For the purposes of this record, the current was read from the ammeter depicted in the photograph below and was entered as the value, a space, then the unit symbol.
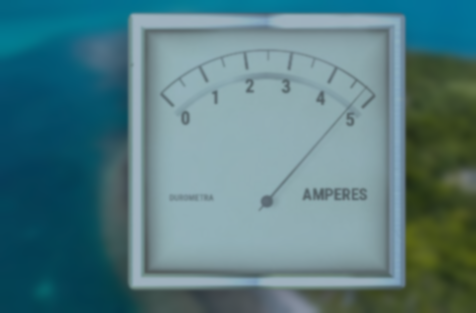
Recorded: 4.75 A
